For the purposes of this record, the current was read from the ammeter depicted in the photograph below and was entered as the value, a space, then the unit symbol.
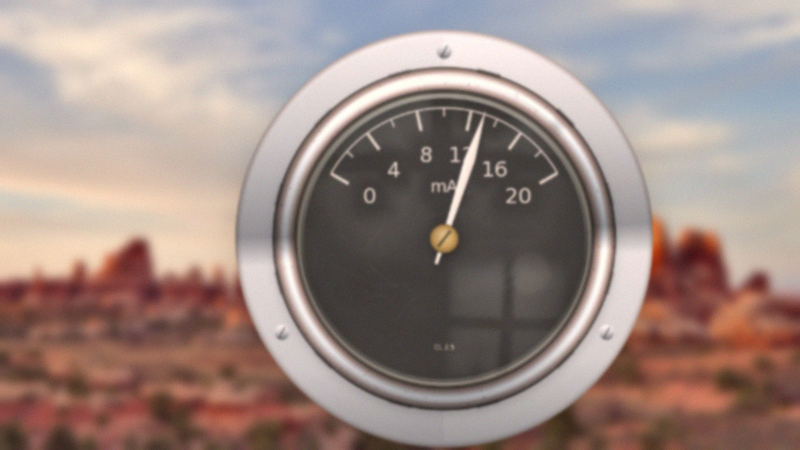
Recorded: 13 mA
